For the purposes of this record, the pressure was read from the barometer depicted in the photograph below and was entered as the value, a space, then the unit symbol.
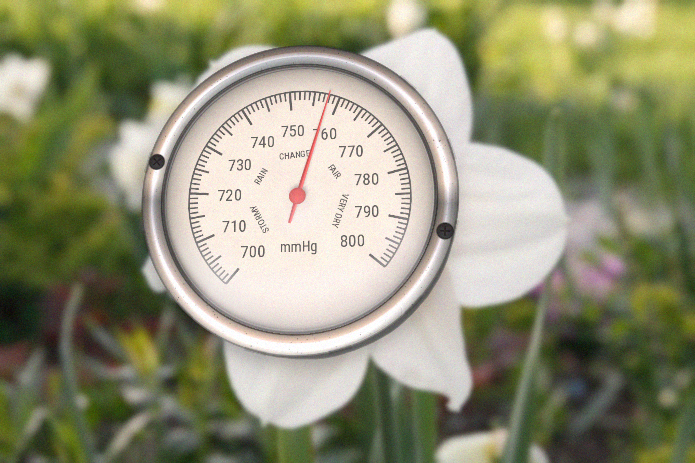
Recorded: 758 mmHg
